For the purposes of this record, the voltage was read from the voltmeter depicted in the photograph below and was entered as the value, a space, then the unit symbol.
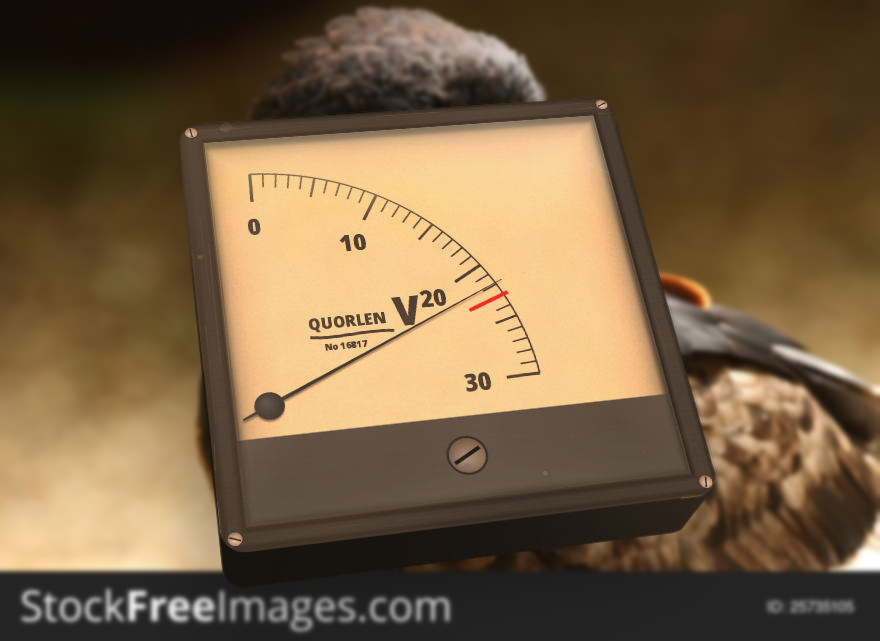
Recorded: 22 V
